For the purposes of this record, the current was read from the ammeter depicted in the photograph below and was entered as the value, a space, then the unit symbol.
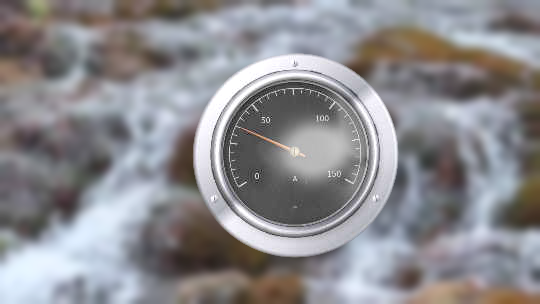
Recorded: 35 A
